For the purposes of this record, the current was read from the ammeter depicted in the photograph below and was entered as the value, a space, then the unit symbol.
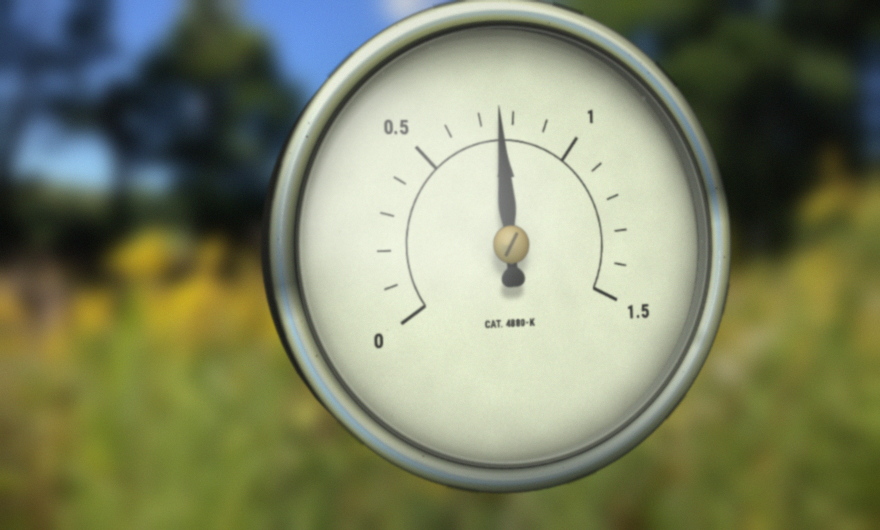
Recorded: 0.75 A
